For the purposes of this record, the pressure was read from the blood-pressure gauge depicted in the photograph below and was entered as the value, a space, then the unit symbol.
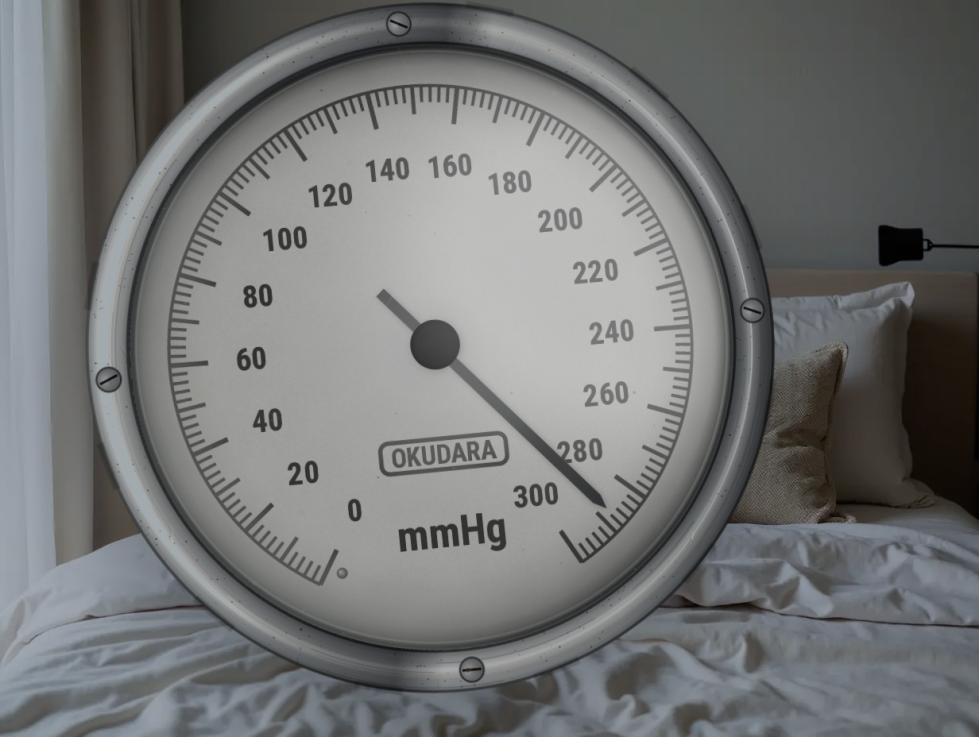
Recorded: 288 mmHg
